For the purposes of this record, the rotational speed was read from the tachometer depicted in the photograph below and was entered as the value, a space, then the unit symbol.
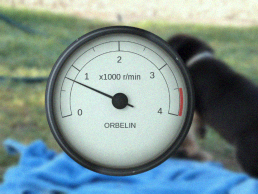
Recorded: 750 rpm
